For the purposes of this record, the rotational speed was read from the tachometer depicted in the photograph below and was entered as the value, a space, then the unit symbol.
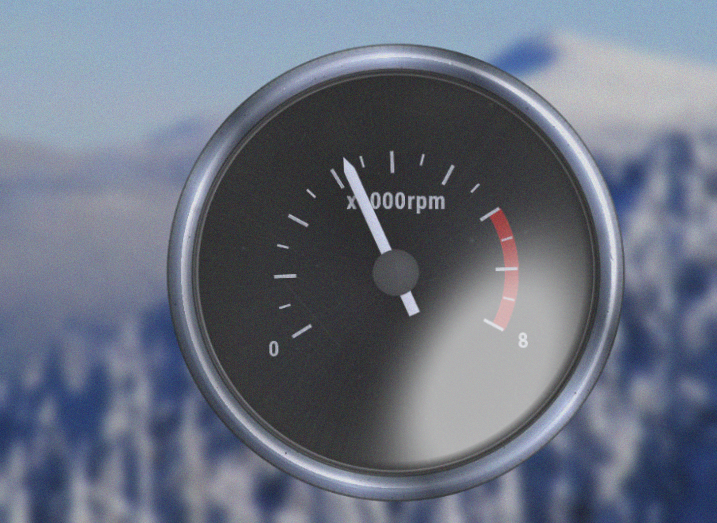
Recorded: 3250 rpm
